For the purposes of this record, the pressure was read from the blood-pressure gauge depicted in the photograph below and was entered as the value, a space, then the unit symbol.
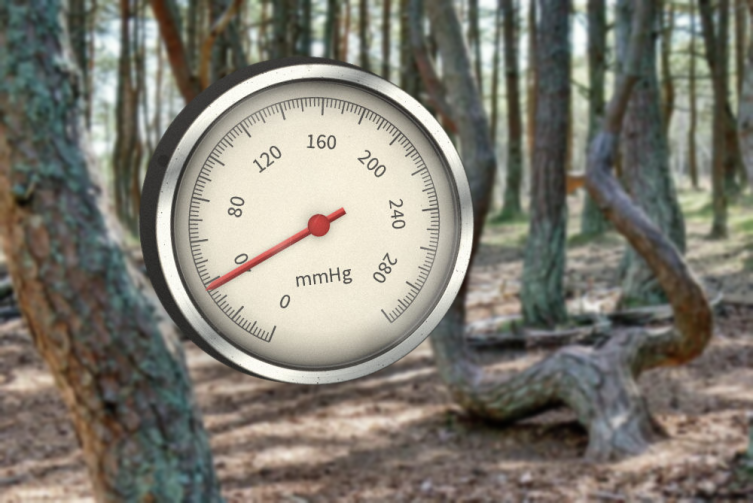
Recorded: 38 mmHg
